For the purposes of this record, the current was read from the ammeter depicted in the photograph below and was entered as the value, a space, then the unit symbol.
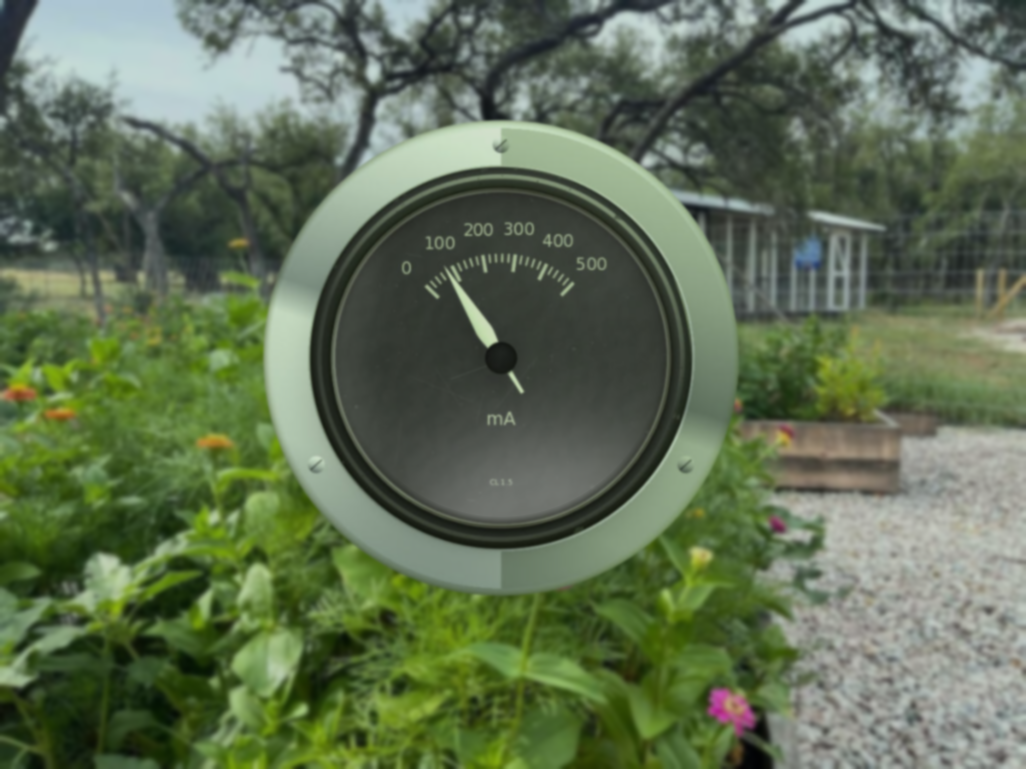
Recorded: 80 mA
